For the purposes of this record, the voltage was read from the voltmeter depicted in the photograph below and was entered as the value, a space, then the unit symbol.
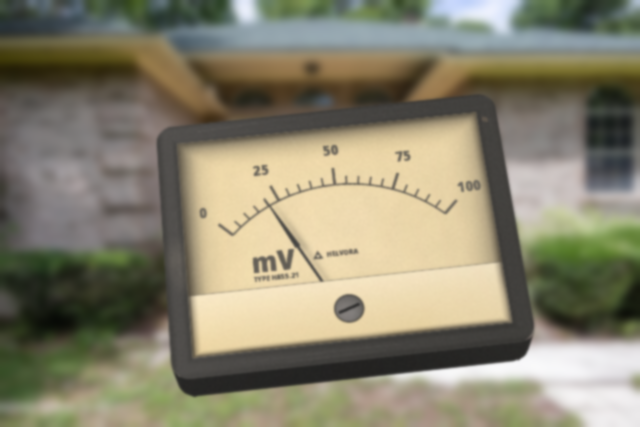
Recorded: 20 mV
